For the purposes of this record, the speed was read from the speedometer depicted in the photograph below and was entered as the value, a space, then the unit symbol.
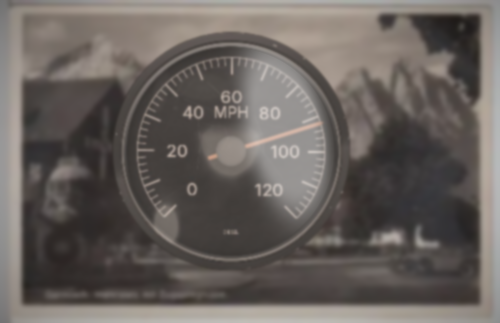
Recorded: 92 mph
